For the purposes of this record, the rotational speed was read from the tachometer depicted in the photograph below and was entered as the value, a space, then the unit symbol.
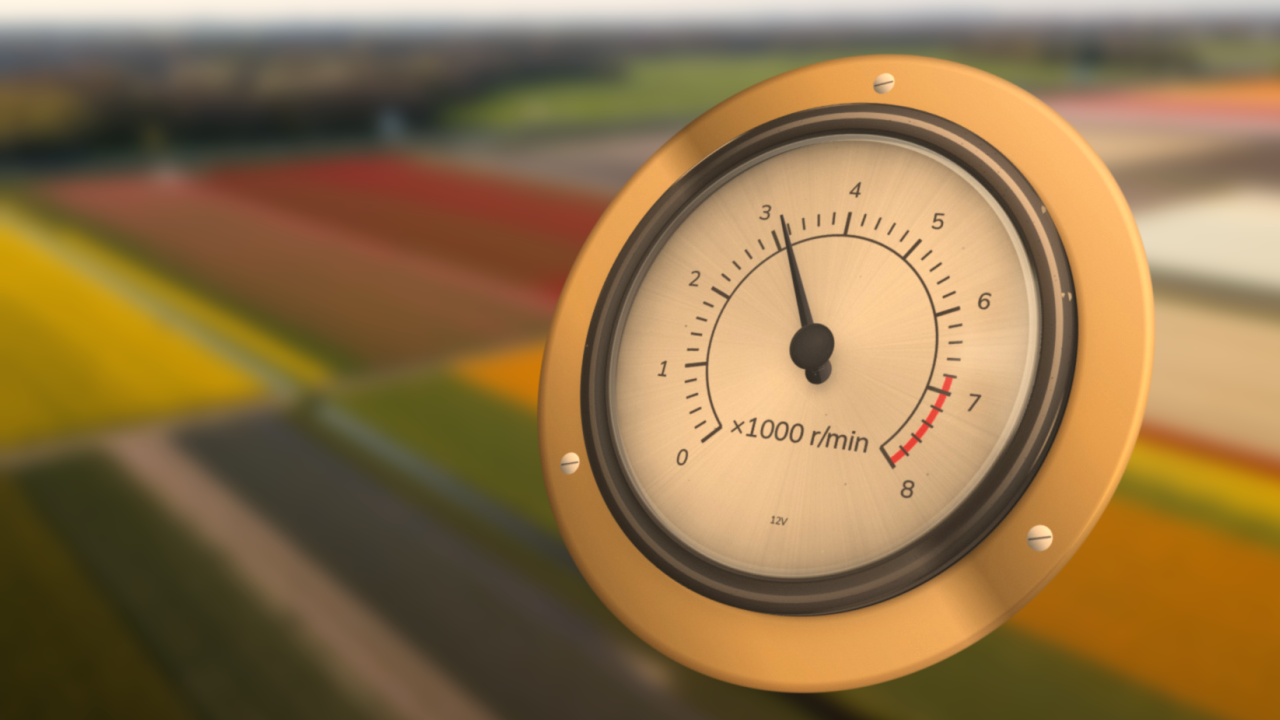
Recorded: 3200 rpm
